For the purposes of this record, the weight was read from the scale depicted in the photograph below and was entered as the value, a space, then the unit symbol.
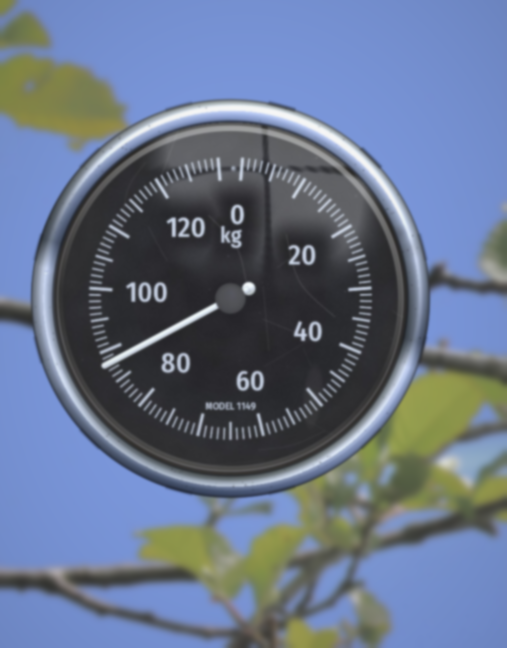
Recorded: 88 kg
